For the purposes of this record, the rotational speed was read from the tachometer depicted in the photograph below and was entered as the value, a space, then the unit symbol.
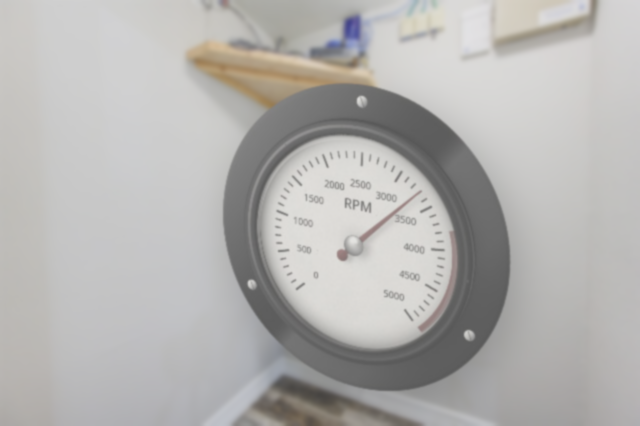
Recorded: 3300 rpm
